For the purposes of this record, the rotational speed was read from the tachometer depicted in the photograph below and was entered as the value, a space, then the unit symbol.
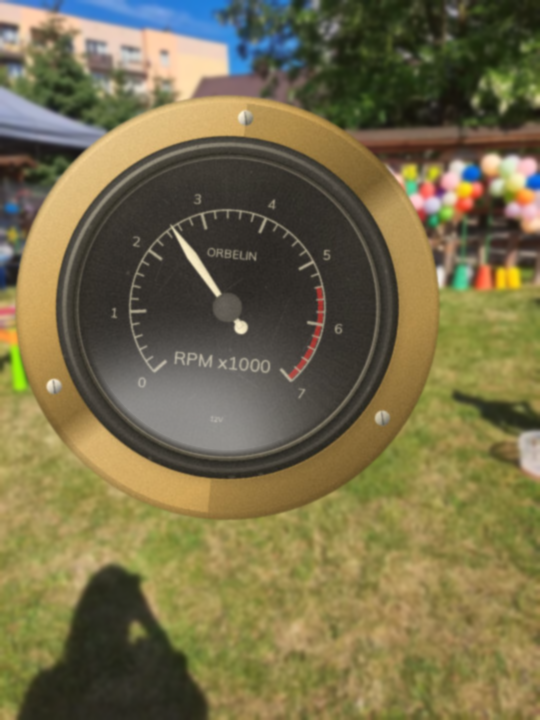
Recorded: 2500 rpm
